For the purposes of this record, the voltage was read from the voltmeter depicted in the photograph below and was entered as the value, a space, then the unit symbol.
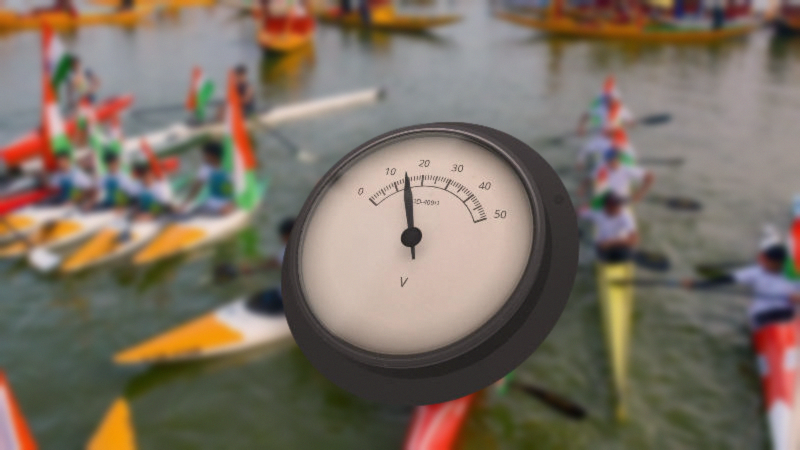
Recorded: 15 V
